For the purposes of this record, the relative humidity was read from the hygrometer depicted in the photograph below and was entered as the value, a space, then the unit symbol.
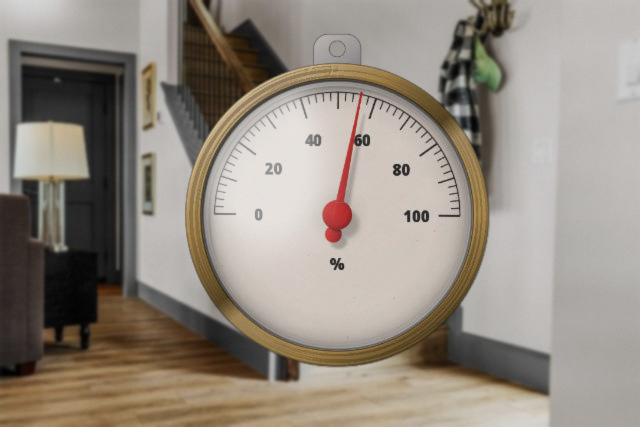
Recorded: 56 %
